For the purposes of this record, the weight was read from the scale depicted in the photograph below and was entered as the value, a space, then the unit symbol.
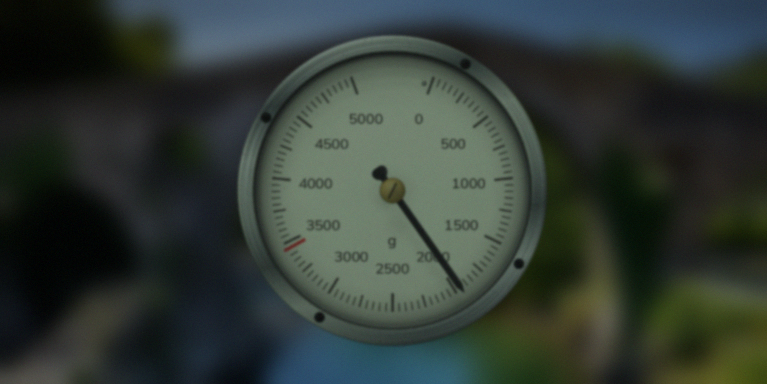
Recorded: 1950 g
